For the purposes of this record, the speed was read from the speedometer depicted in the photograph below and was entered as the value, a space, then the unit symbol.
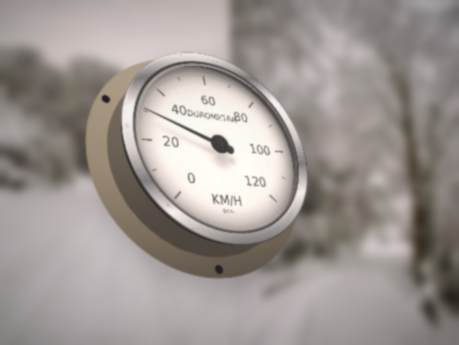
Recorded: 30 km/h
